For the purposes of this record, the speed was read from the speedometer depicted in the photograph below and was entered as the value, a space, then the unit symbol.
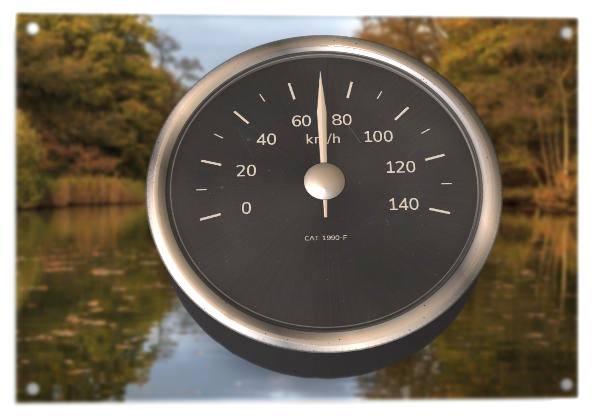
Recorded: 70 km/h
